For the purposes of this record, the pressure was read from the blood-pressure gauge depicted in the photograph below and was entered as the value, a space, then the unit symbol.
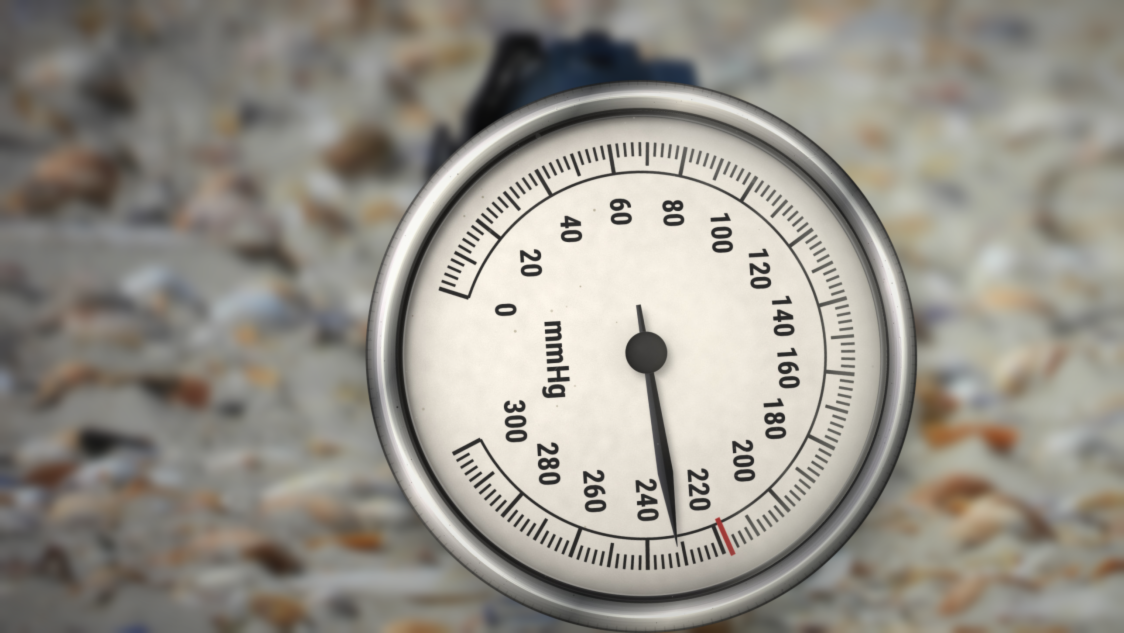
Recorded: 232 mmHg
